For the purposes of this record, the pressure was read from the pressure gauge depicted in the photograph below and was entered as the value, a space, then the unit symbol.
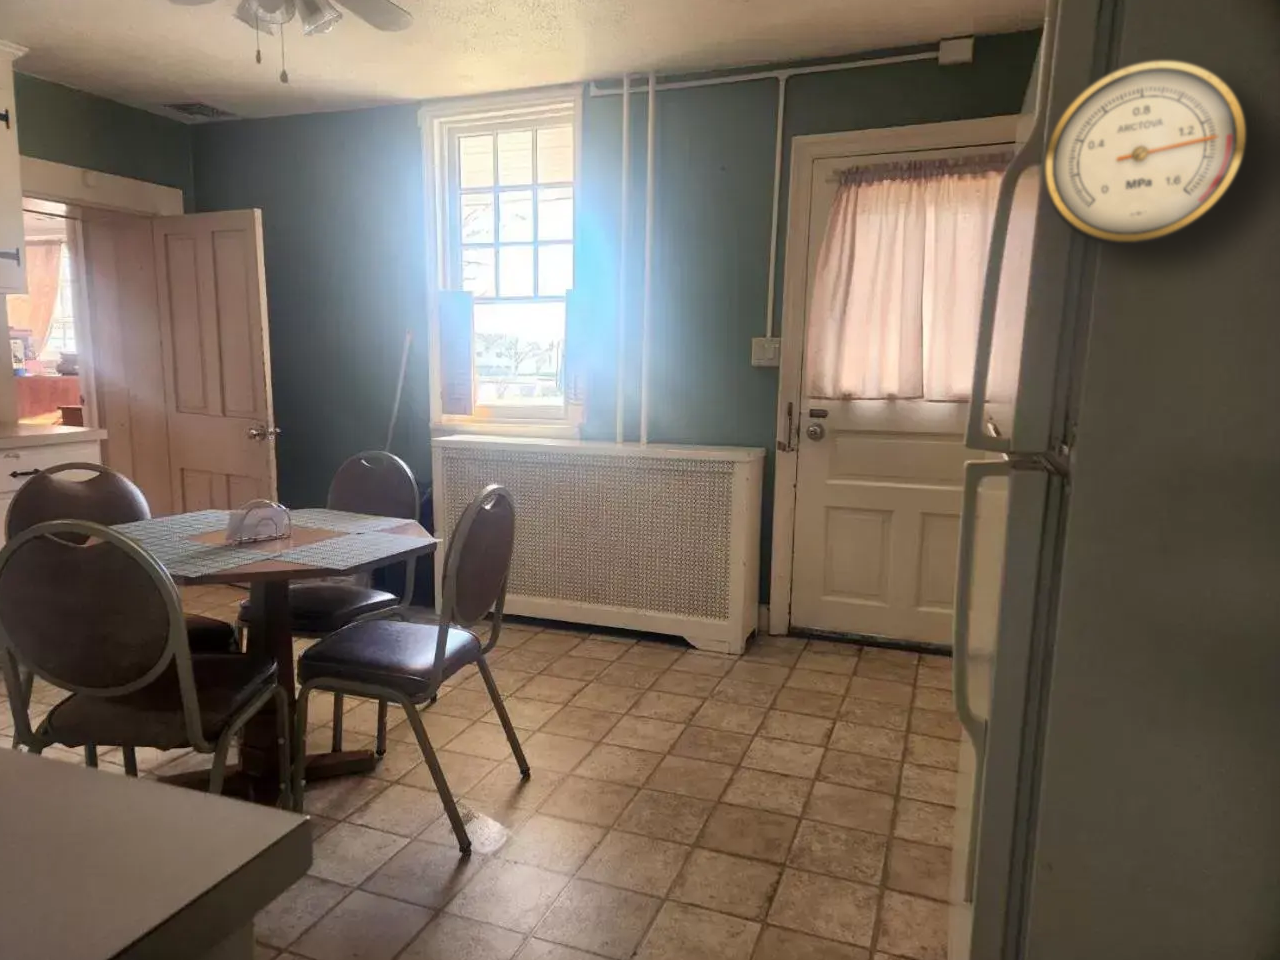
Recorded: 1.3 MPa
